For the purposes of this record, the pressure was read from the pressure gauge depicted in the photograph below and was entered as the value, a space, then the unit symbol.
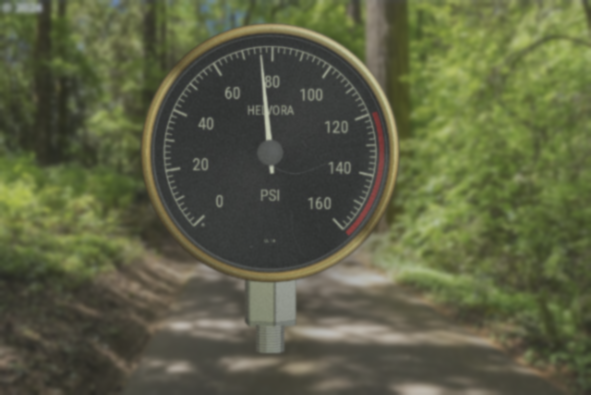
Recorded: 76 psi
